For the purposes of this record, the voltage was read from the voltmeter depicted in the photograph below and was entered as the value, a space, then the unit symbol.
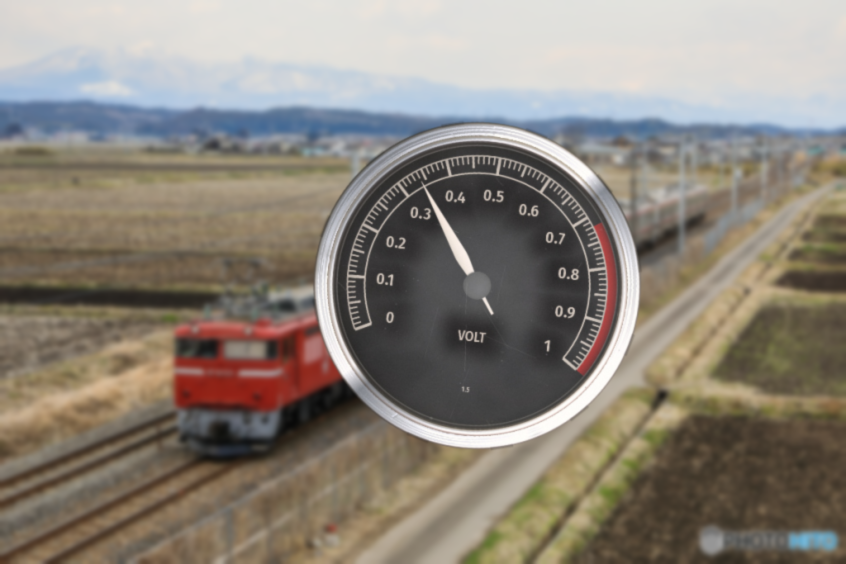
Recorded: 0.34 V
